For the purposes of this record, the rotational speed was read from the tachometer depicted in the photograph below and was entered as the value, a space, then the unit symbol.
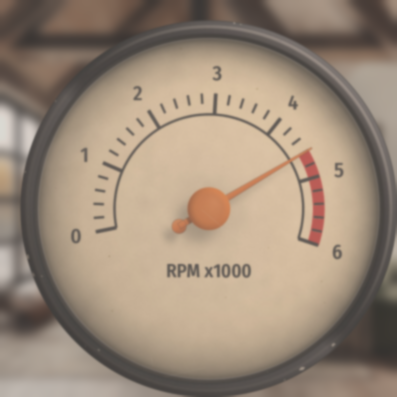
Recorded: 4600 rpm
